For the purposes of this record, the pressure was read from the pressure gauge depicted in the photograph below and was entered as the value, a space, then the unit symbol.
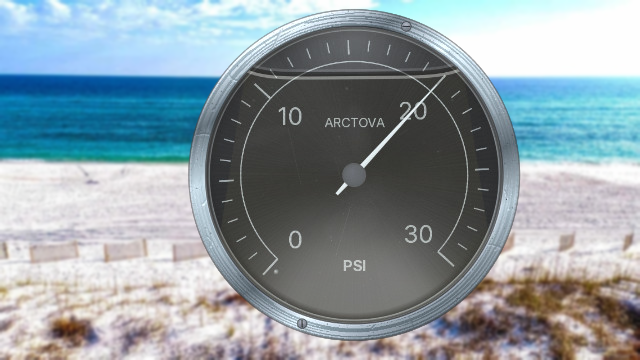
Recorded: 20 psi
